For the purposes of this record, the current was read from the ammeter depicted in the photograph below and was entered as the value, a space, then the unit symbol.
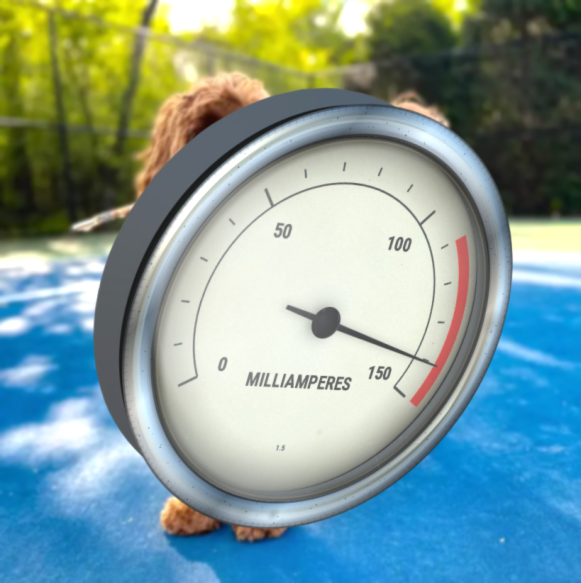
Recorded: 140 mA
